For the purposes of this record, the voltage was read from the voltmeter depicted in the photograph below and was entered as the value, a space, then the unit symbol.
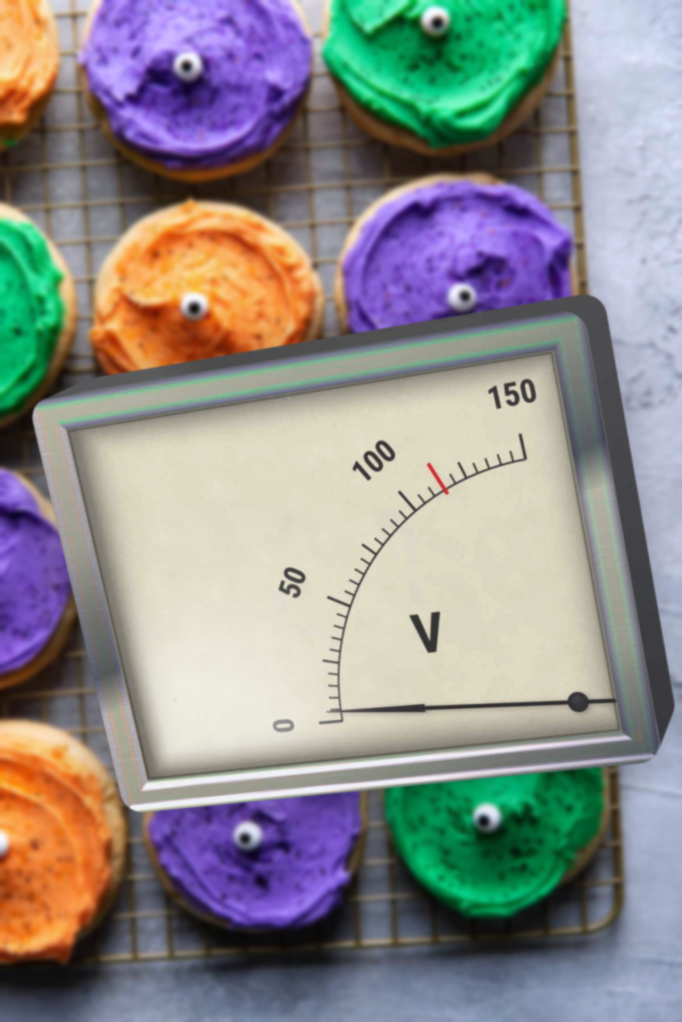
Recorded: 5 V
